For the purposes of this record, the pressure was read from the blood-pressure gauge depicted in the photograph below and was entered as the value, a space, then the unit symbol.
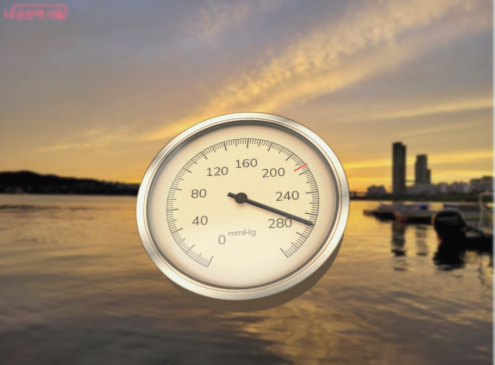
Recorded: 270 mmHg
